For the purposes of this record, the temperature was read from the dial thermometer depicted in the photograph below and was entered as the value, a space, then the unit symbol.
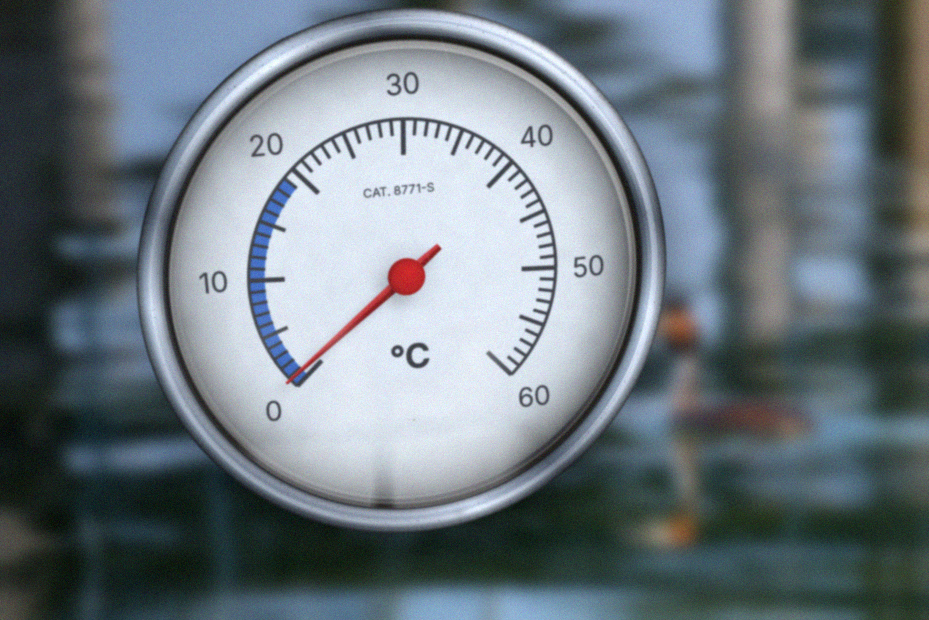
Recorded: 1 °C
